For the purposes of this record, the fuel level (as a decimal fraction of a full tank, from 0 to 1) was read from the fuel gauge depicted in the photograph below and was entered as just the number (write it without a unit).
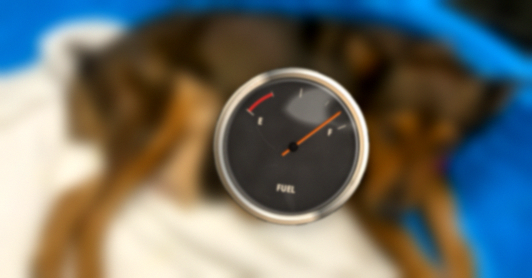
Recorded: 0.875
